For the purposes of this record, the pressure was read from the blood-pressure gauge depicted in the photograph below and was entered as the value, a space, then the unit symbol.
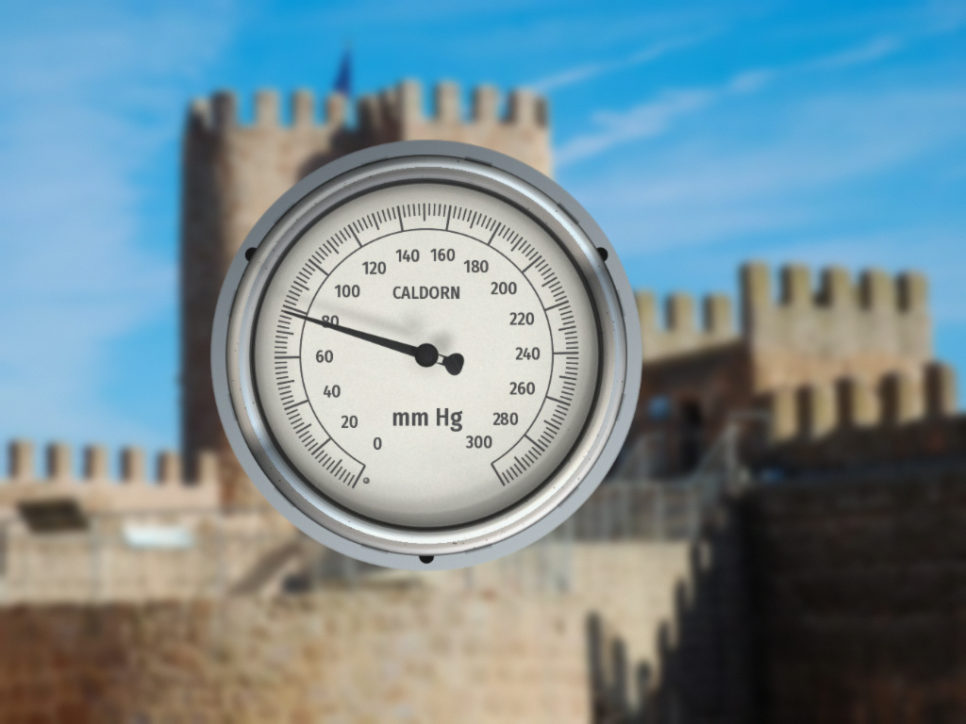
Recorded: 78 mmHg
